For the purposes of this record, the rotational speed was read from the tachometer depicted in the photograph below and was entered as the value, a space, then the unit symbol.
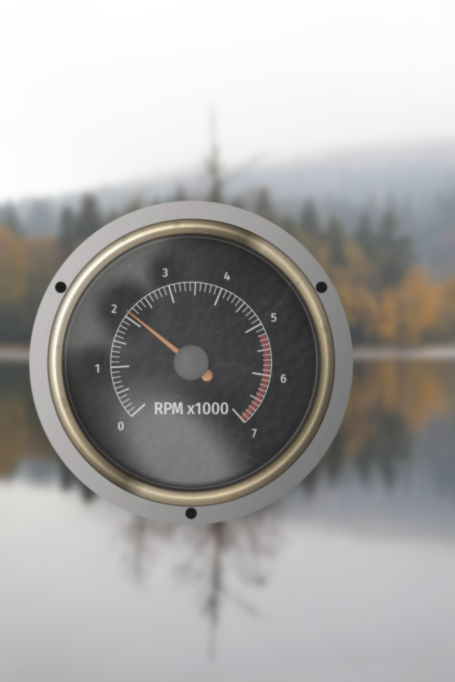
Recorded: 2100 rpm
